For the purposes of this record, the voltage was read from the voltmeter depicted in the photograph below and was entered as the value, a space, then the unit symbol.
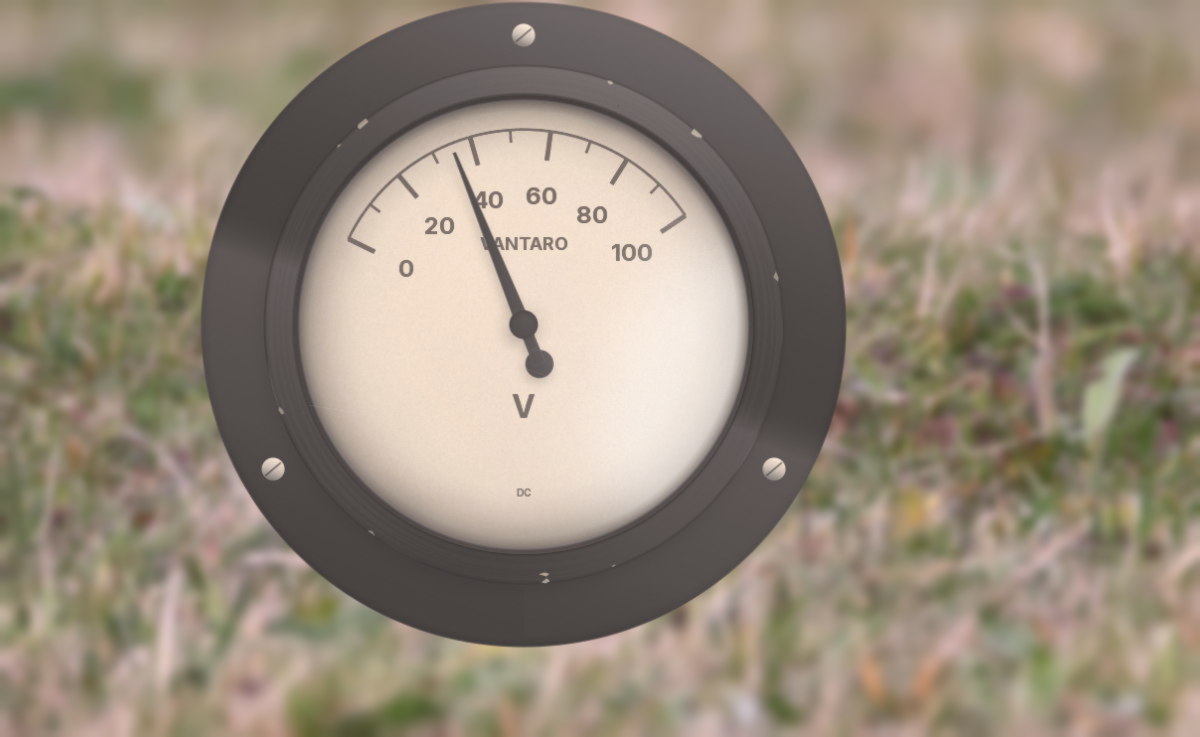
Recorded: 35 V
